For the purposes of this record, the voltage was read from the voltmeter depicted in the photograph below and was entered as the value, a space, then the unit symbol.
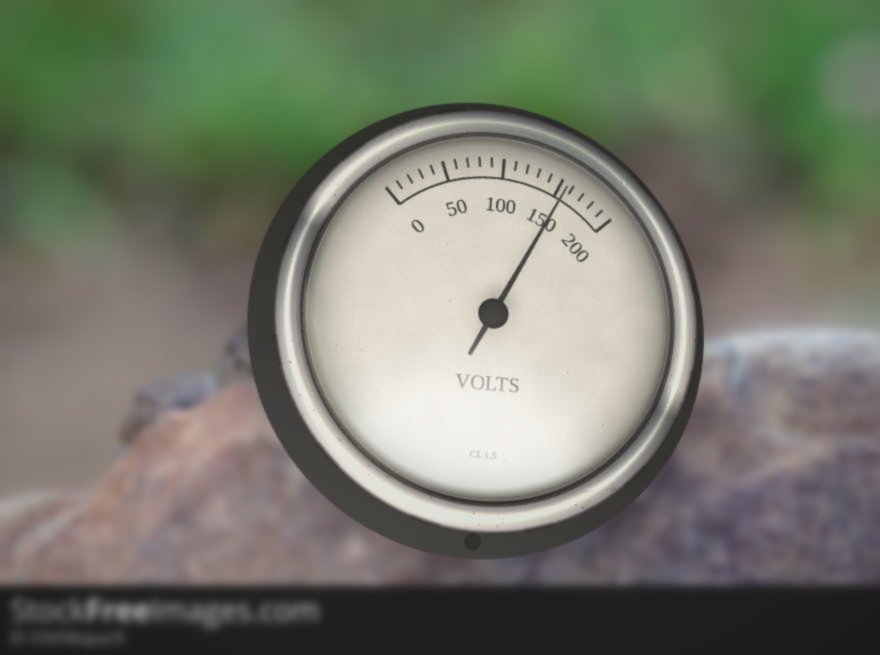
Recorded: 155 V
